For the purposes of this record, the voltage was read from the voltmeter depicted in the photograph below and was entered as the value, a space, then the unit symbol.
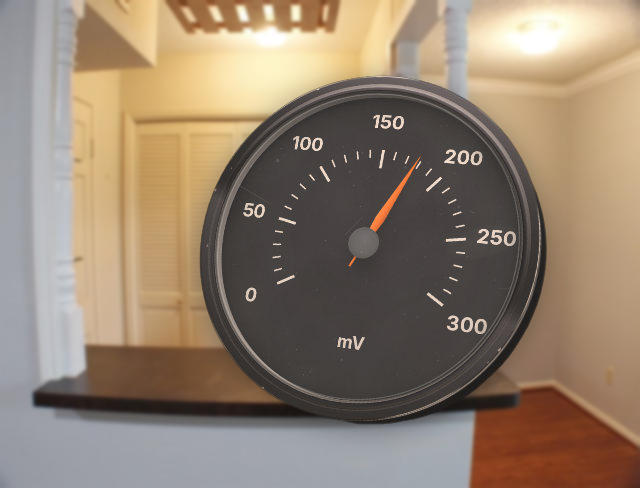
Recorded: 180 mV
